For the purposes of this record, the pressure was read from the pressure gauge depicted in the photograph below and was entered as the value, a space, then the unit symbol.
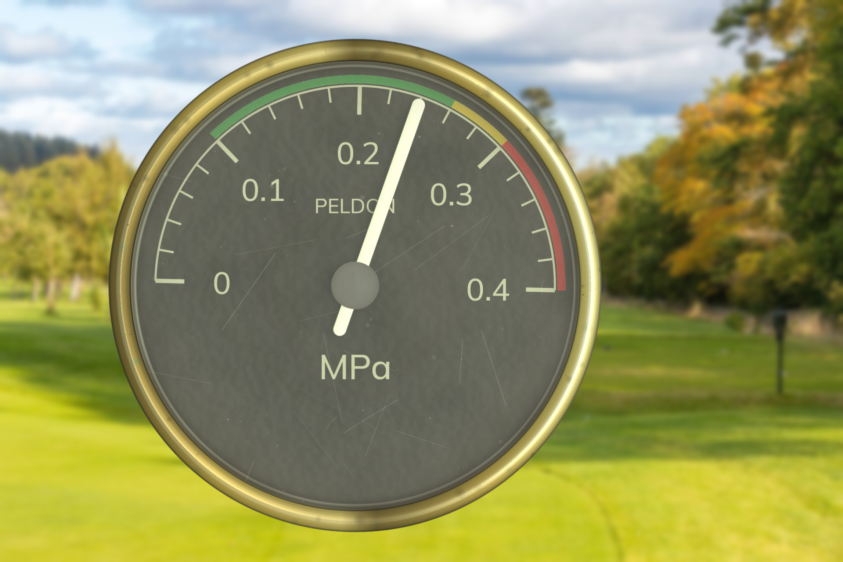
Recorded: 0.24 MPa
